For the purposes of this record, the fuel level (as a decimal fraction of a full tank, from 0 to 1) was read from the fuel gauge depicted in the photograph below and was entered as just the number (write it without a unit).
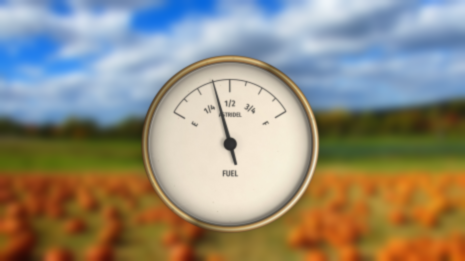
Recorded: 0.375
